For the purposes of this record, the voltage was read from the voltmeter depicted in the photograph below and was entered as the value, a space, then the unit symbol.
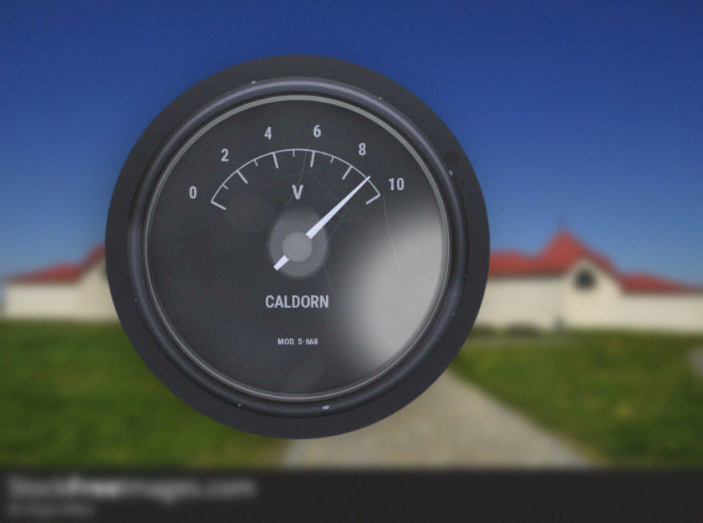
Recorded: 9 V
